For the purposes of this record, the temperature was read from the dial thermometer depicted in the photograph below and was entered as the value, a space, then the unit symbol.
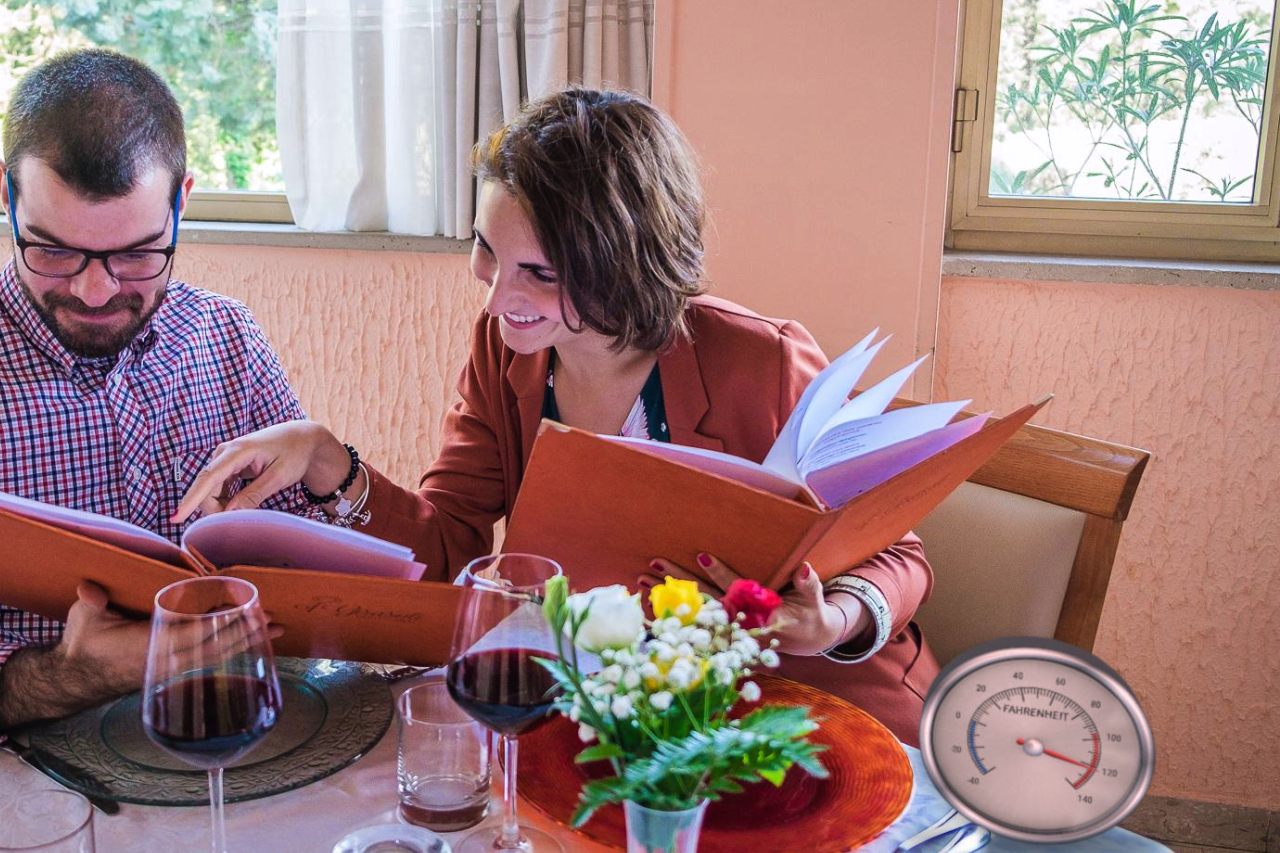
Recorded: 120 °F
